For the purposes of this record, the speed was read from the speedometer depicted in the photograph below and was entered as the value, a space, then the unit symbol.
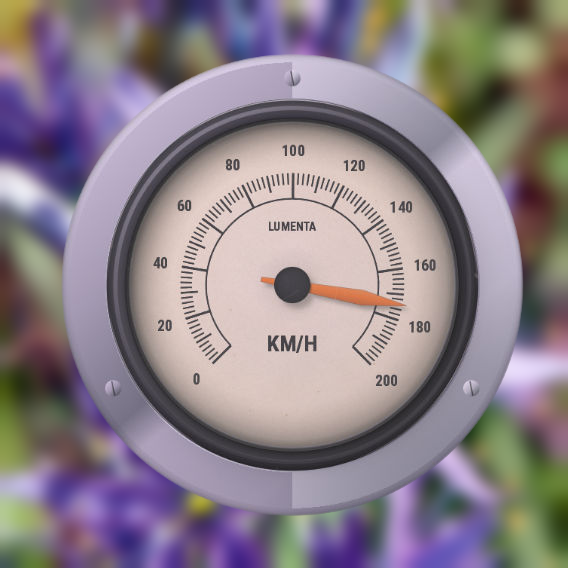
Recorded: 174 km/h
